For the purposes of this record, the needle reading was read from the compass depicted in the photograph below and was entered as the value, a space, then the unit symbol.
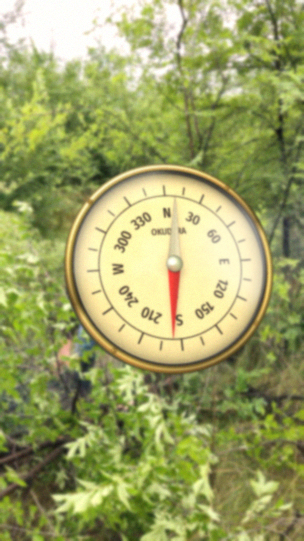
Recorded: 187.5 °
